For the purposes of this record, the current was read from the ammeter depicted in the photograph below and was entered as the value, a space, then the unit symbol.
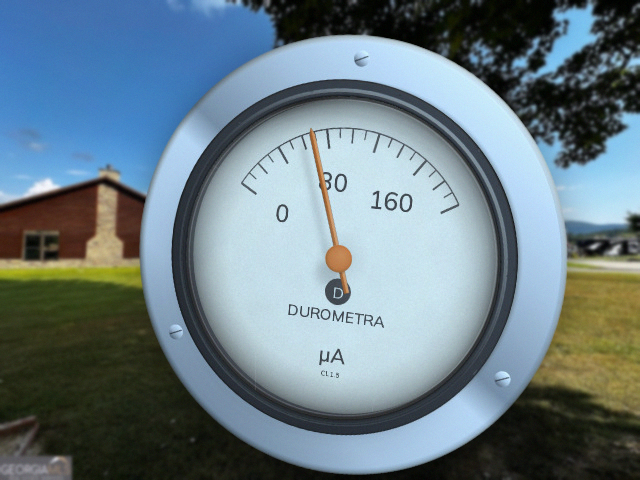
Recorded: 70 µA
